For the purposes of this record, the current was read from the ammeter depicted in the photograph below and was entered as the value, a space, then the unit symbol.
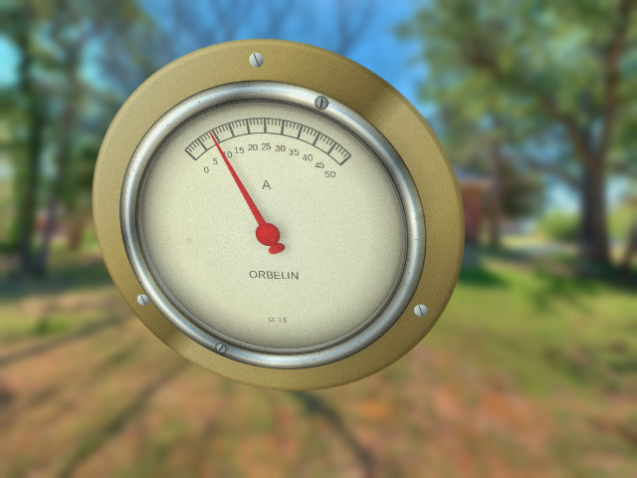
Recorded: 10 A
